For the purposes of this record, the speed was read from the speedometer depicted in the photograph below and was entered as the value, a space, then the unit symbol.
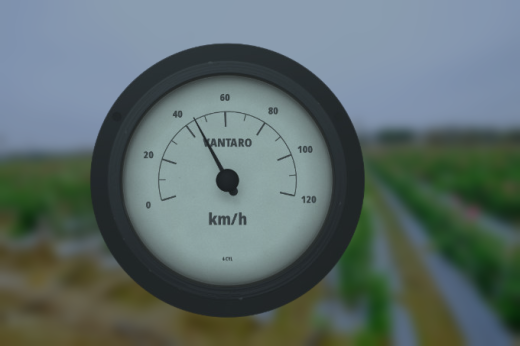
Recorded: 45 km/h
